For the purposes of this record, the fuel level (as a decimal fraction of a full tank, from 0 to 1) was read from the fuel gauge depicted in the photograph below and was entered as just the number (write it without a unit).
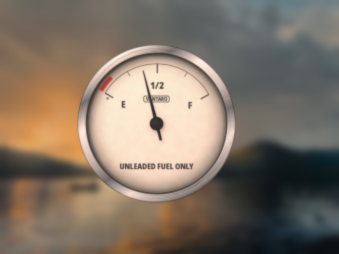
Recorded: 0.375
